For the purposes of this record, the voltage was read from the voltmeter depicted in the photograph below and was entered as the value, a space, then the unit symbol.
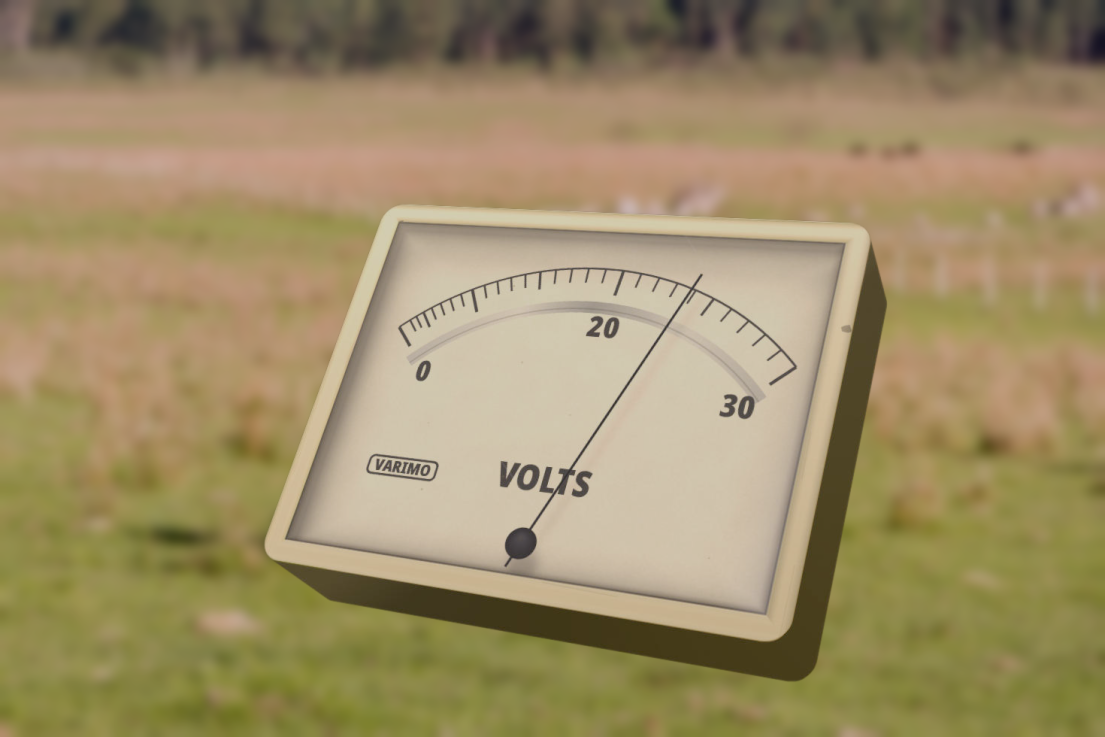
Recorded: 24 V
